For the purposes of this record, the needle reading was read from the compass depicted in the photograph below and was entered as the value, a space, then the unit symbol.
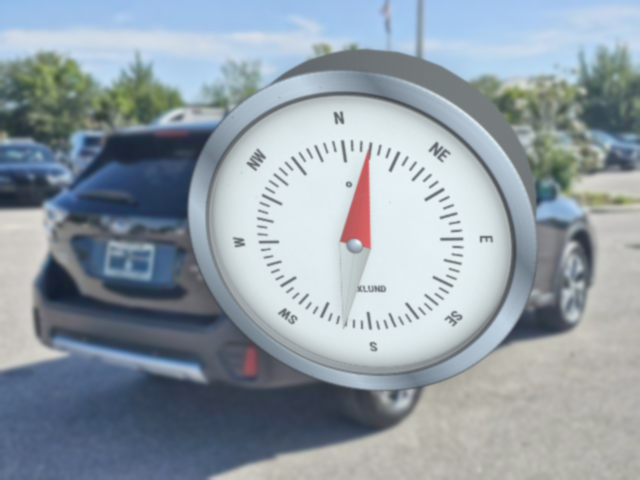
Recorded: 15 °
